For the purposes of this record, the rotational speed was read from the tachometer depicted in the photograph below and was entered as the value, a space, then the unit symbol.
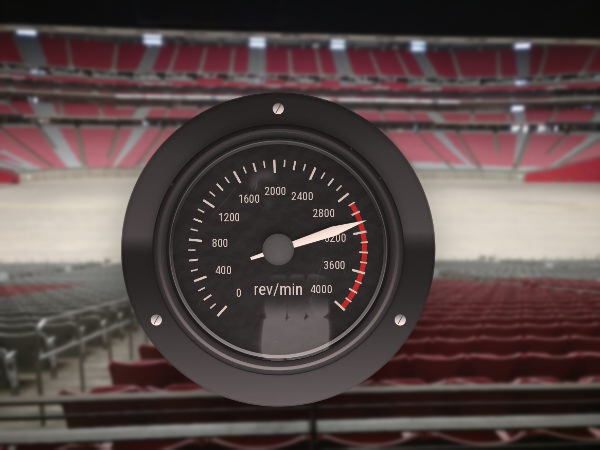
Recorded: 3100 rpm
